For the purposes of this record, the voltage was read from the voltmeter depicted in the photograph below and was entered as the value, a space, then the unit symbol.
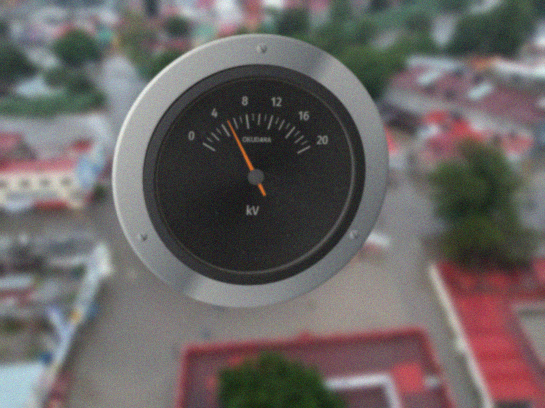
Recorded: 5 kV
